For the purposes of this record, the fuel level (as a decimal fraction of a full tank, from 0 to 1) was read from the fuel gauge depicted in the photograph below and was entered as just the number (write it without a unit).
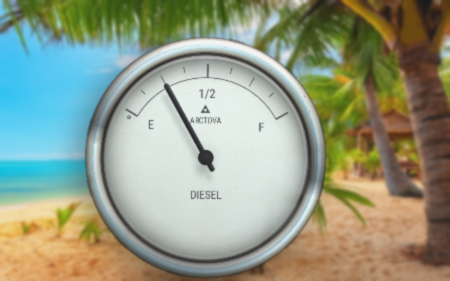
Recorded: 0.25
